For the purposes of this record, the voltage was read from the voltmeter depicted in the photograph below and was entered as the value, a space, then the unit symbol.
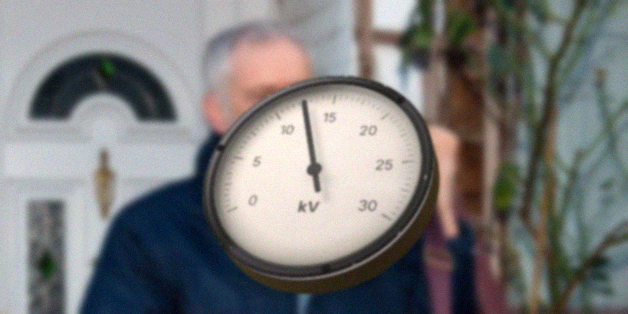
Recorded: 12.5 kV
